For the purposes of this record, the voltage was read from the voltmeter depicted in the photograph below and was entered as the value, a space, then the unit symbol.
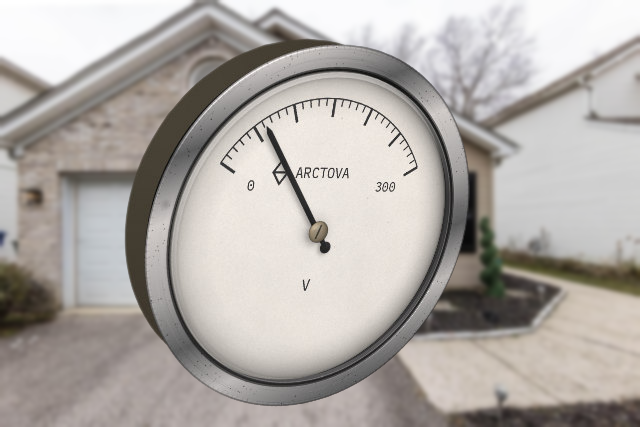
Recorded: 60 V
